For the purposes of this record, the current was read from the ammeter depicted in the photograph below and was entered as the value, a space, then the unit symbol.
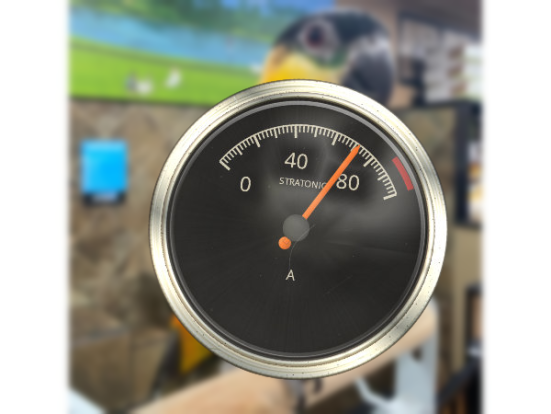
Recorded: 72 A
